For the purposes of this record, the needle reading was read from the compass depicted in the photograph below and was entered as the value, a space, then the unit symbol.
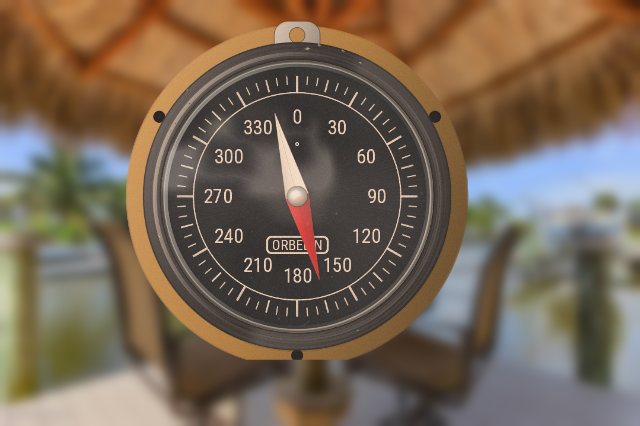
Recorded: 165 °
